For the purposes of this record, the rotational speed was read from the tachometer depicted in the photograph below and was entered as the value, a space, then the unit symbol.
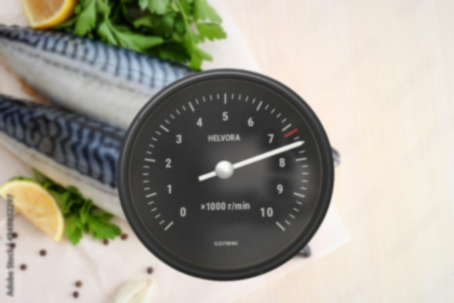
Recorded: 7600 rpm
